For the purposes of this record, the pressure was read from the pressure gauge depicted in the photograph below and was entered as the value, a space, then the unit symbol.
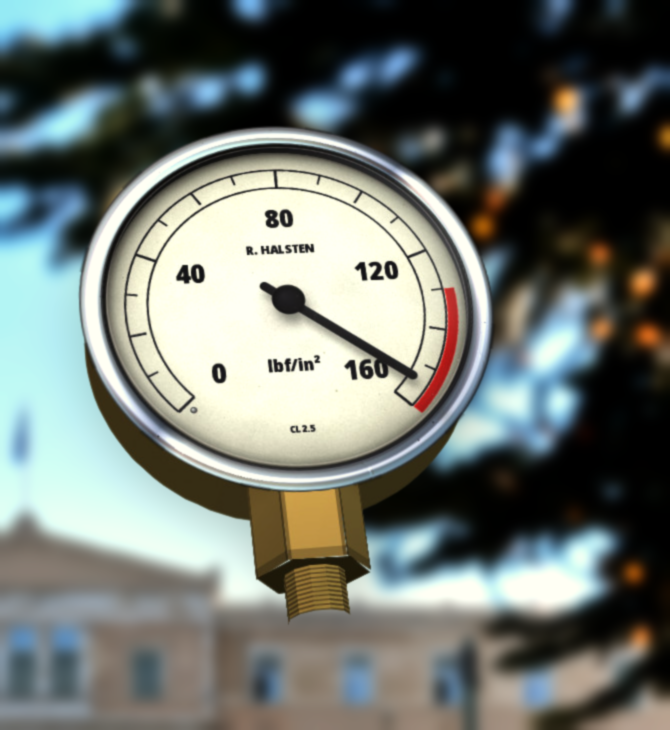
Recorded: 155 psi
